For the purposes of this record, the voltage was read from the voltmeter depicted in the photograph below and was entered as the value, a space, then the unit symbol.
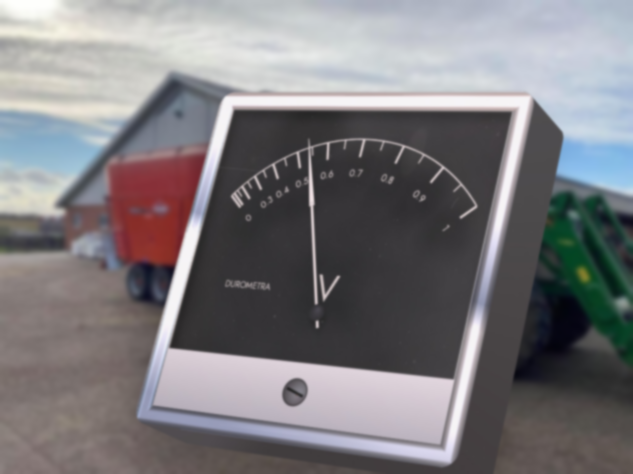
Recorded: 0.55 V
